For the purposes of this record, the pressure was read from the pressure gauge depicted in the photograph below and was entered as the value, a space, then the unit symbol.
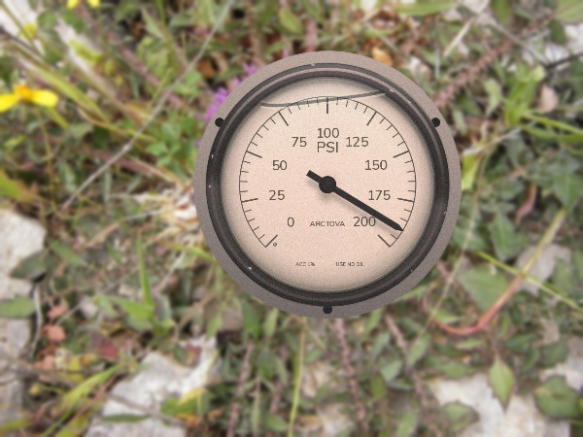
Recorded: 190 psi
